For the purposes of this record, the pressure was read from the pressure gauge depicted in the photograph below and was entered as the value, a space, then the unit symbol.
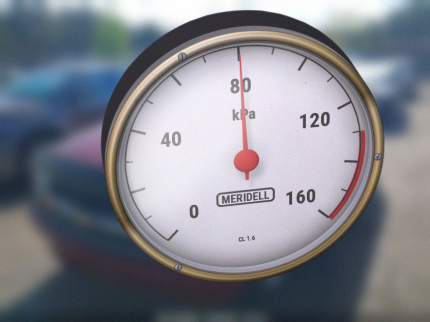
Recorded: 80 kPa
